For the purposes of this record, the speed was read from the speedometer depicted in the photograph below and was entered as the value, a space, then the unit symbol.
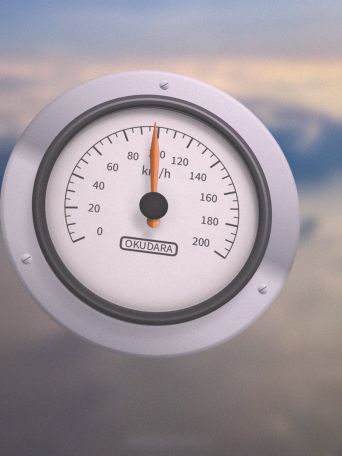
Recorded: 97.5 km/h
